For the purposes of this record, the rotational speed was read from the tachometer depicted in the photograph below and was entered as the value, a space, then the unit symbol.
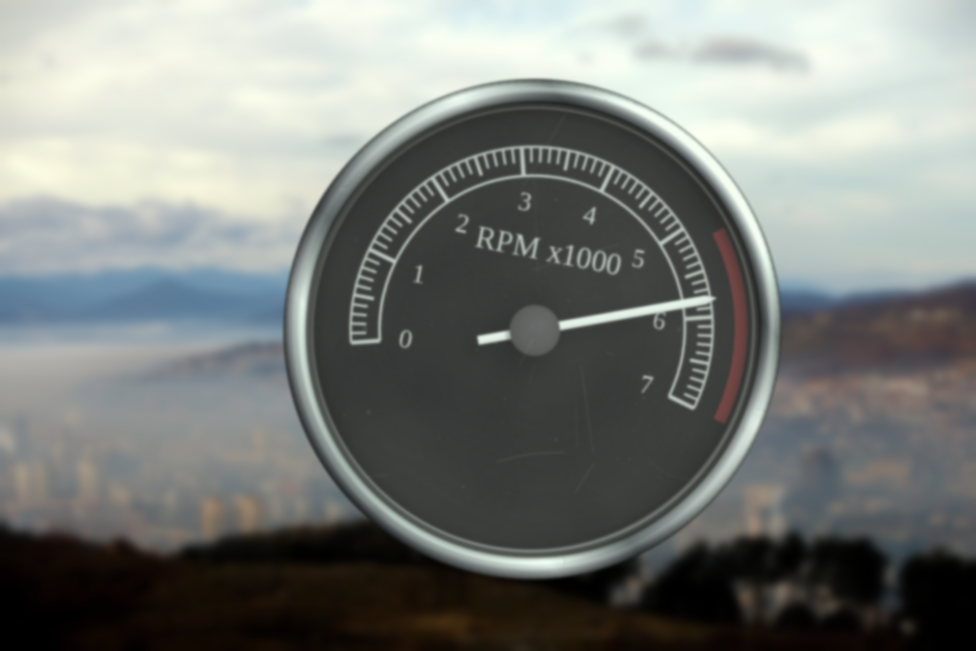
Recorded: 5800 rpm
